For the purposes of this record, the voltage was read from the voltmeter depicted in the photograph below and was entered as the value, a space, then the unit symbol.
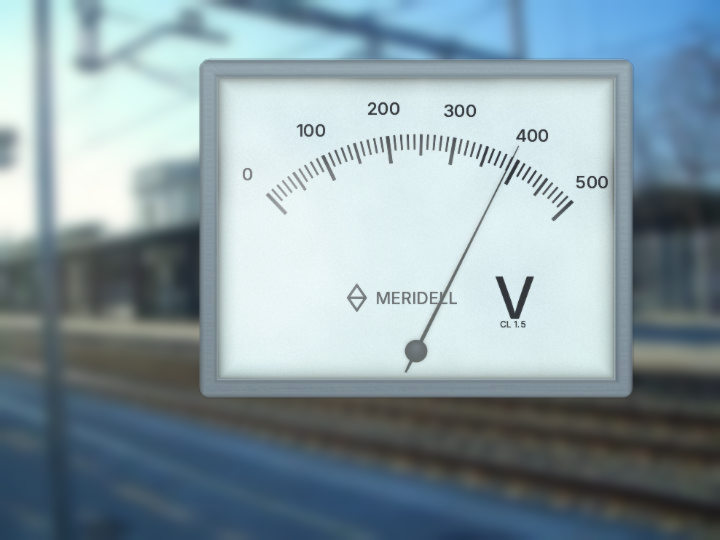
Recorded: 390 V
